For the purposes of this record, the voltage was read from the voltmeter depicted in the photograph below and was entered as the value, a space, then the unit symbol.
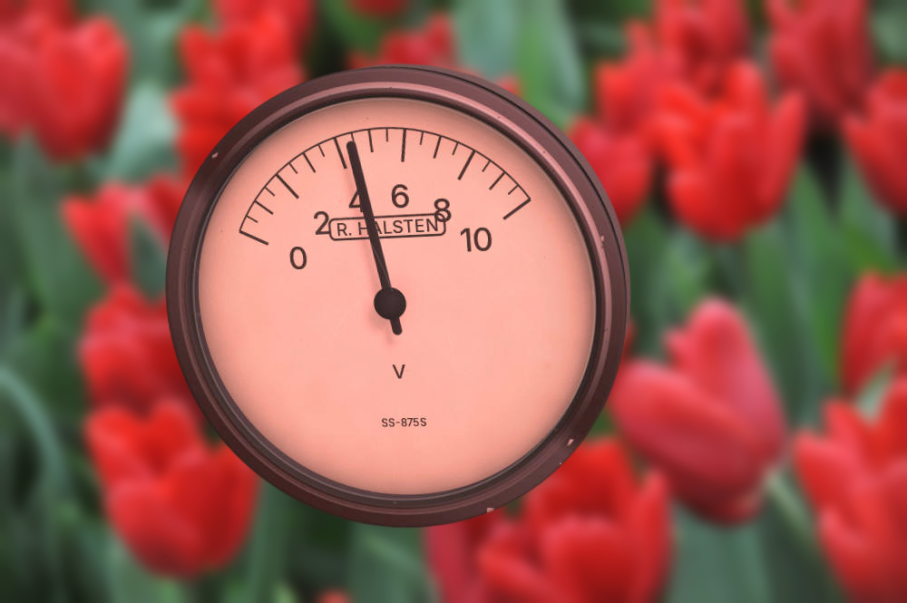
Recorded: 4.5 V
